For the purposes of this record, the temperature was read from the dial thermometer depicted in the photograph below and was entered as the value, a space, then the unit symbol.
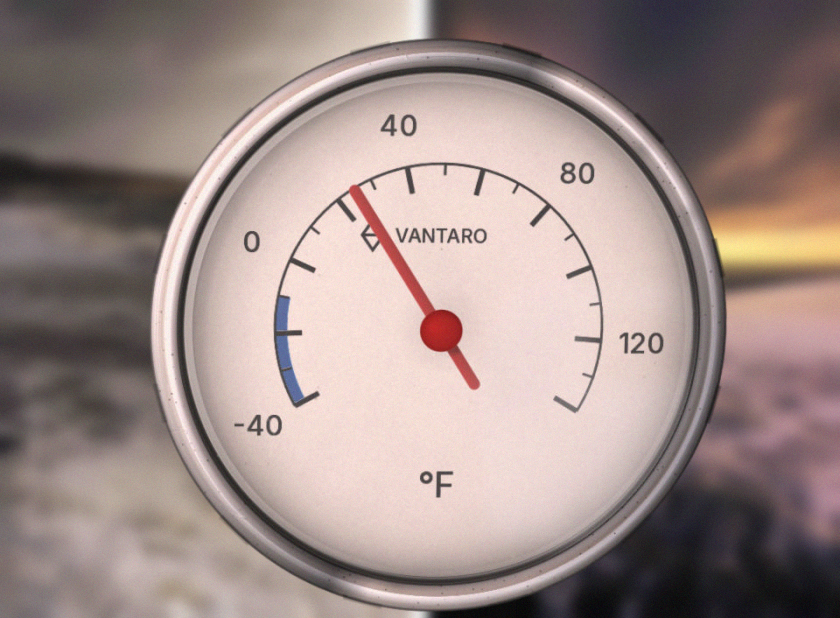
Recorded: 25 °F
